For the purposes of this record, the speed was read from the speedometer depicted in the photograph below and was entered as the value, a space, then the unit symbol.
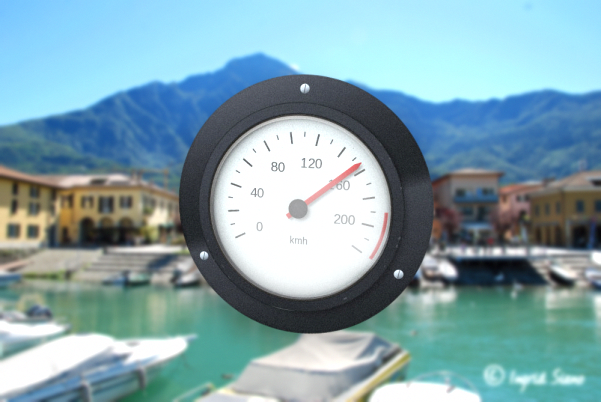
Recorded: 155 km/h
